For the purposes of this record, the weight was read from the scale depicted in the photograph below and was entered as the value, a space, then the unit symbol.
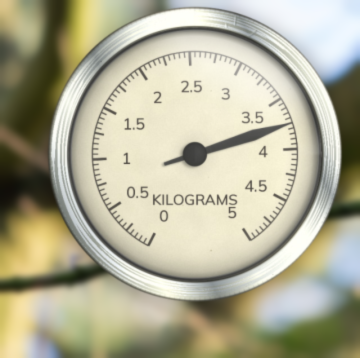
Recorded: 3.75 kg
